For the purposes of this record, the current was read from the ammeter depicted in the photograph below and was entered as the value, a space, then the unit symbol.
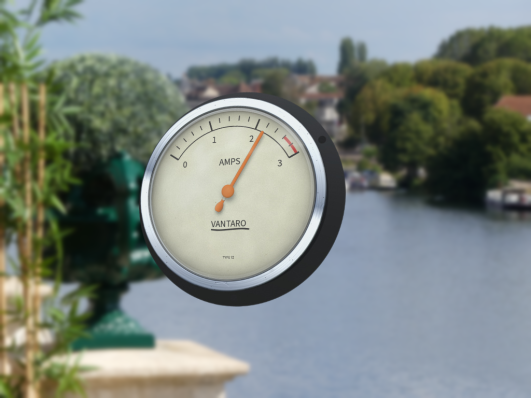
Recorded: 2.2 A
